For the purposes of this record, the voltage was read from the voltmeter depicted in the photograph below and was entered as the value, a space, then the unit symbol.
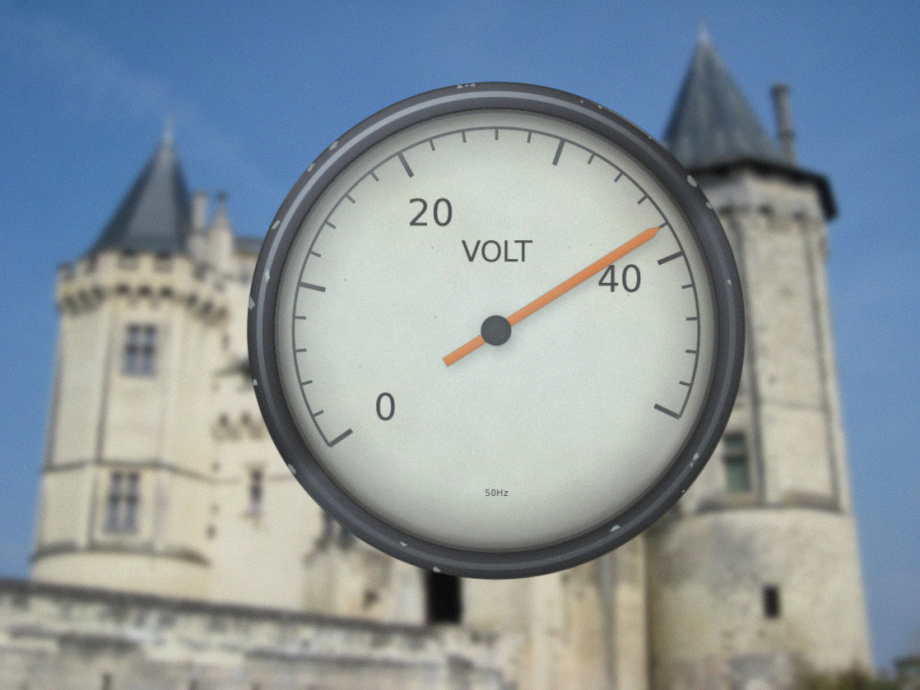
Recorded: 38 V
